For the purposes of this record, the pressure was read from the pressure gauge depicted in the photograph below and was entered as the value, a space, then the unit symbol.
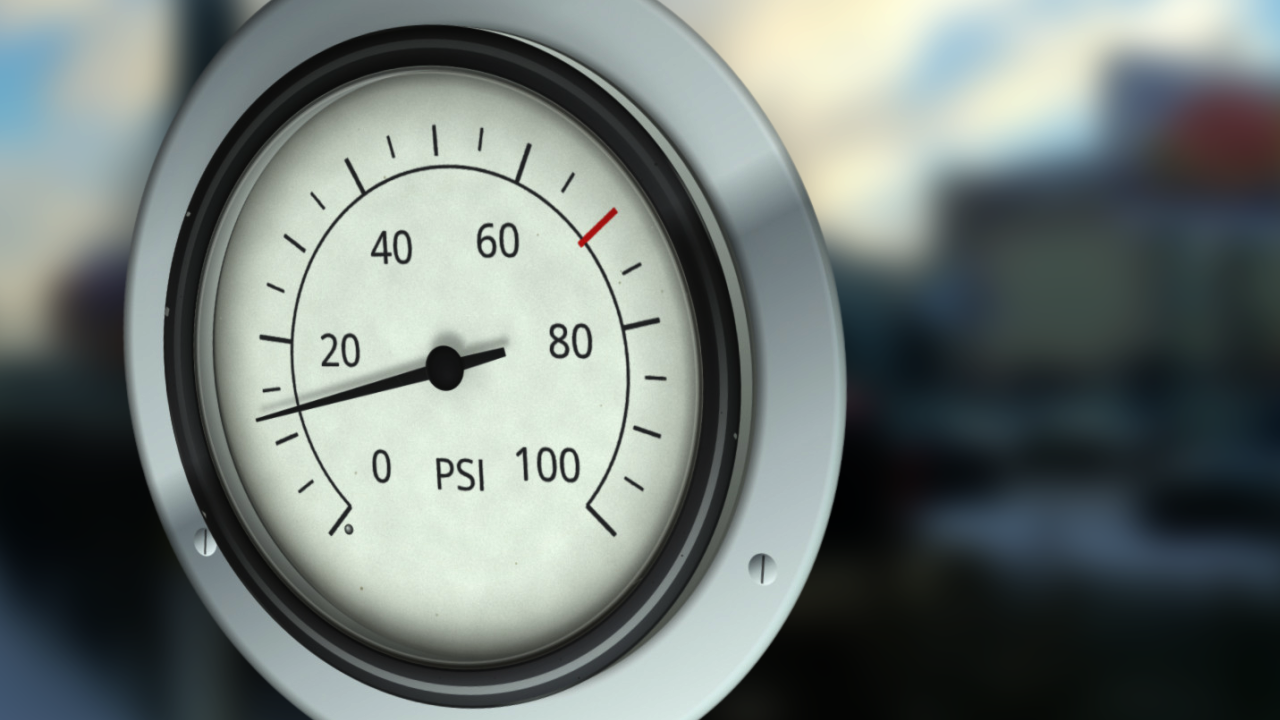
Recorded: 12.5 psi
